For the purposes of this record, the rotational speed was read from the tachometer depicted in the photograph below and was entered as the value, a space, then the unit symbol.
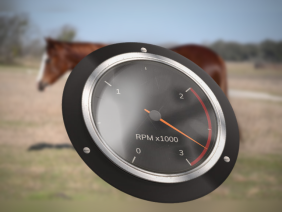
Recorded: 2750 rpm
